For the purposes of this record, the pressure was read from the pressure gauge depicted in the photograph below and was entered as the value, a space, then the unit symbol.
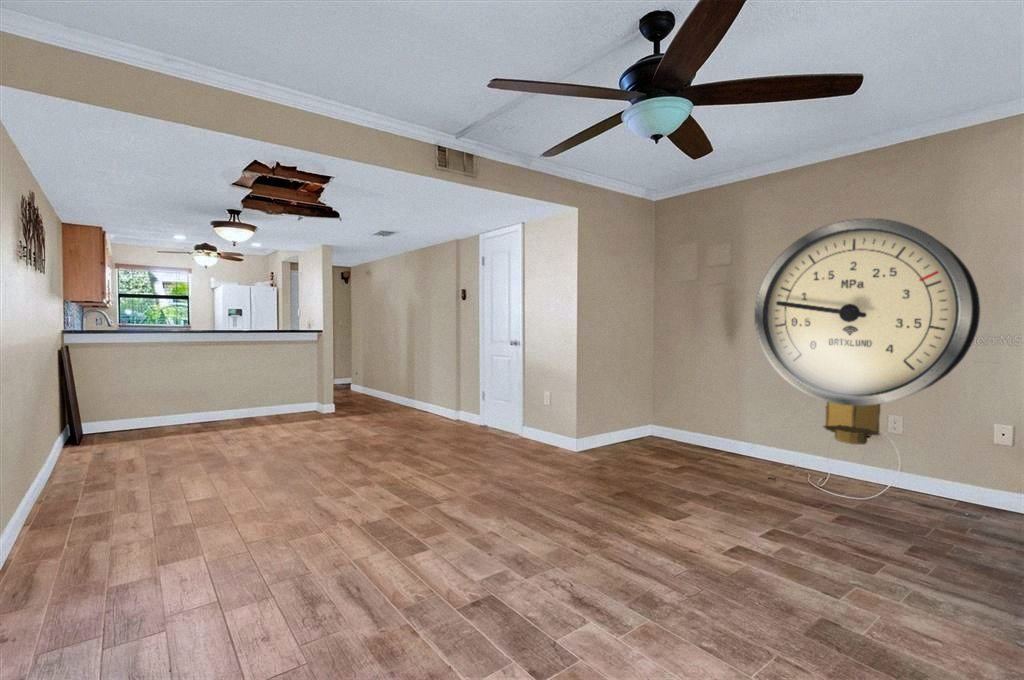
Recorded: 0.8 MPa
